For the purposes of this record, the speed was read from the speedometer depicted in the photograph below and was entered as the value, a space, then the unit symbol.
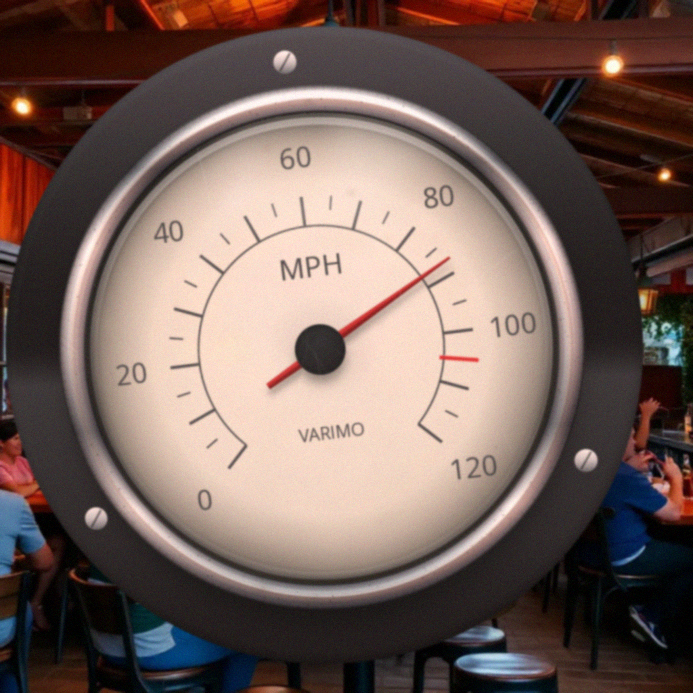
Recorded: 87.5 mph
